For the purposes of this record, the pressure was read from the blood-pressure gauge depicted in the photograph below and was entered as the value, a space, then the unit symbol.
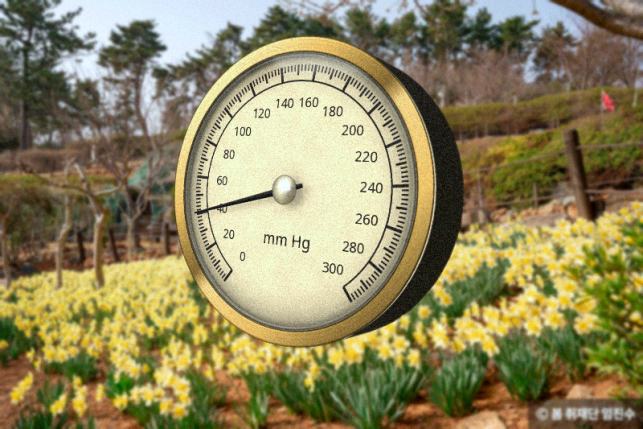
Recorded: 40 mmHg
